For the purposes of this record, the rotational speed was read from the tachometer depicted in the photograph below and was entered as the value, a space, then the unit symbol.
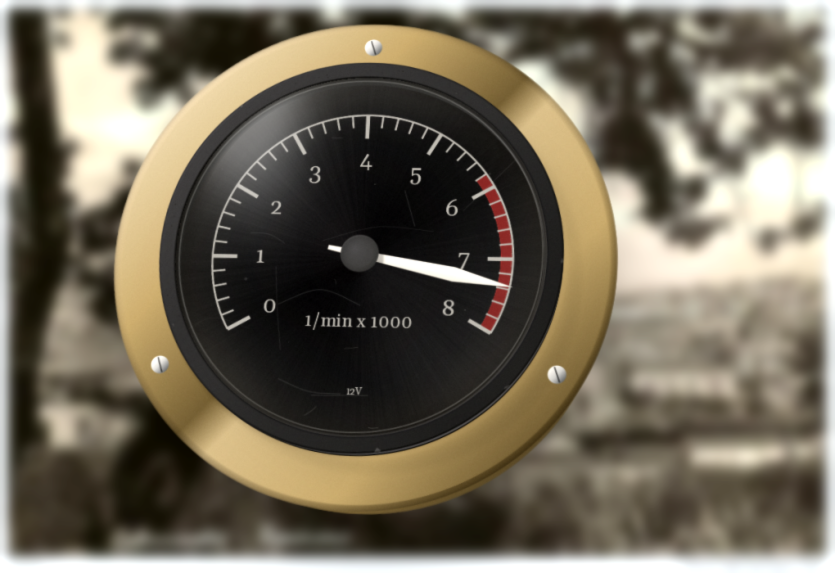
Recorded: 7400 rpm
